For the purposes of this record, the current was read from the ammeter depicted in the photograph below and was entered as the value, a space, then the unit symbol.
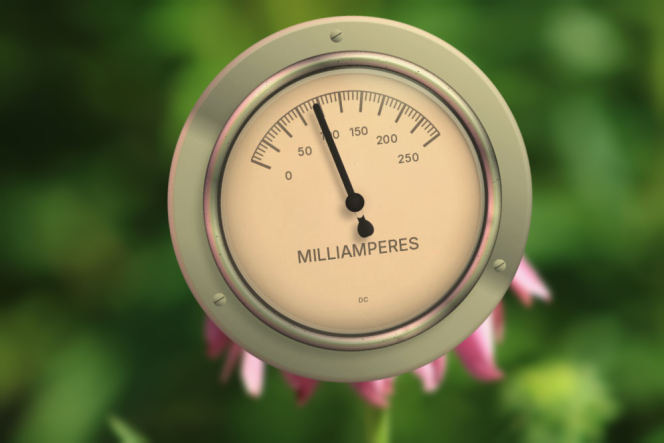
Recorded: 95 mA
